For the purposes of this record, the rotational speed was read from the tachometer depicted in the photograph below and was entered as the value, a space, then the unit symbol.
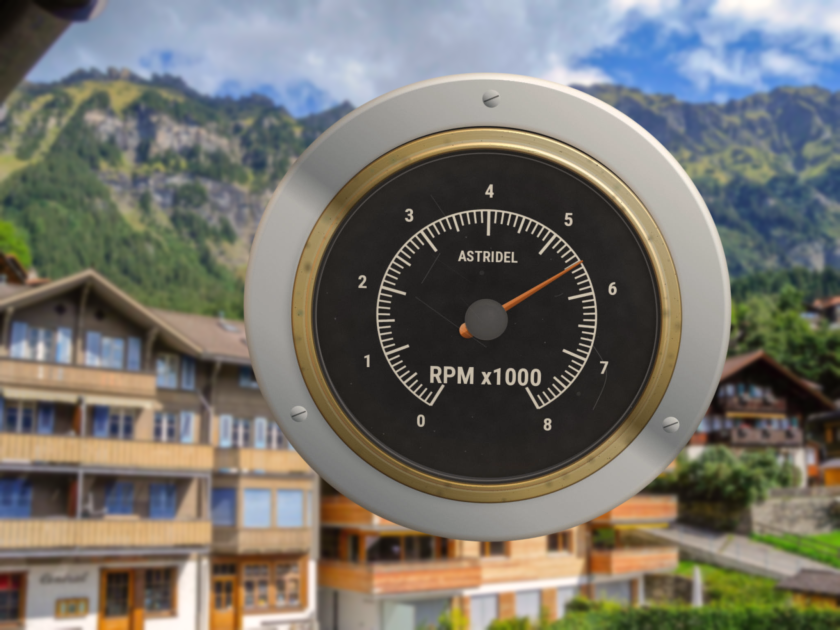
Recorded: 5500 rpm
